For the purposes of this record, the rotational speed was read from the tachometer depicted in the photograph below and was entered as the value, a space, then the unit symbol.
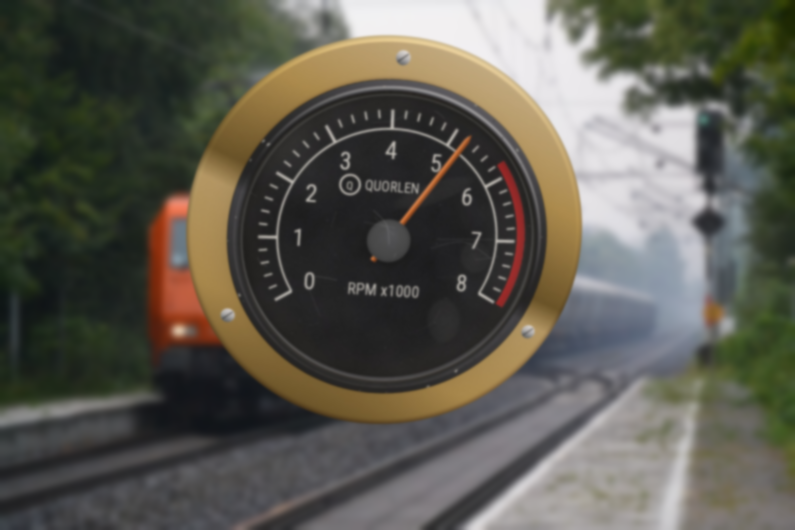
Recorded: 5200 rpm
